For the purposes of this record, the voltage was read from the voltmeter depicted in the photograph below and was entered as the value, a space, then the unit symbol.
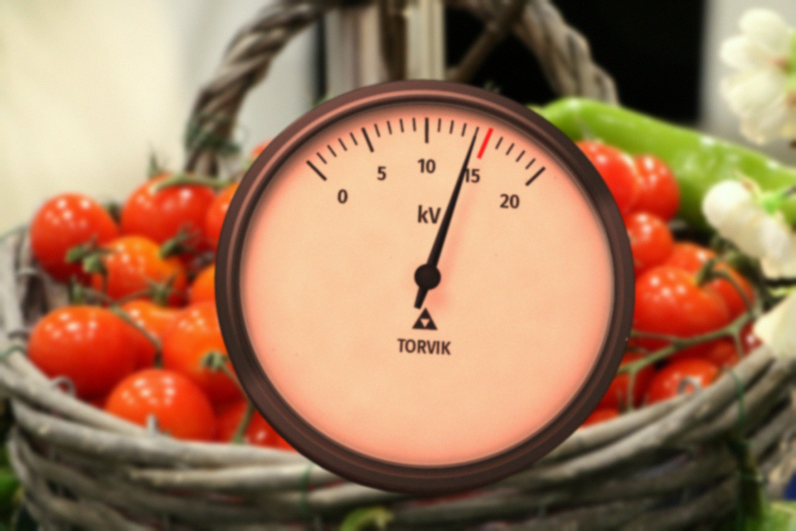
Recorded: 14 kV
